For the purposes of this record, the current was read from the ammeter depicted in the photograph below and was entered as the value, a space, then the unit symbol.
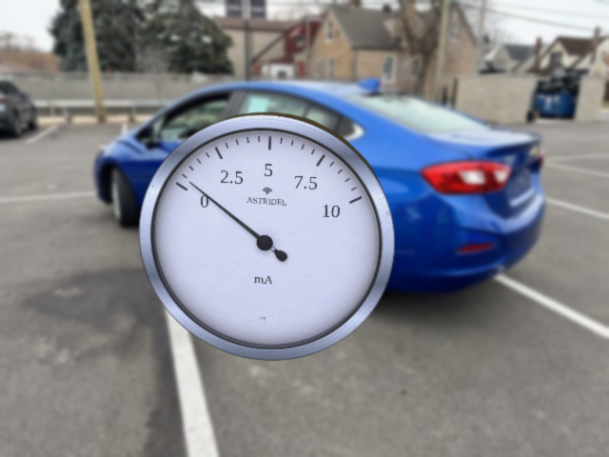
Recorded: 0.5 mA
